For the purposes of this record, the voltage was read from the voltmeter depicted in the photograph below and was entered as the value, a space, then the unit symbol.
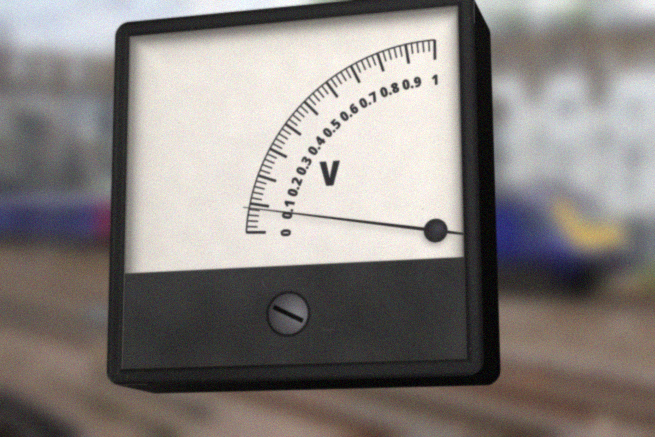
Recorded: 0.08 V
